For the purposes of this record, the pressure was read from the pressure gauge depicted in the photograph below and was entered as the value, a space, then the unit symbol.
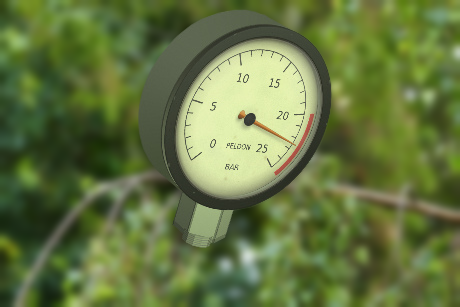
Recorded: 22.5 bar
